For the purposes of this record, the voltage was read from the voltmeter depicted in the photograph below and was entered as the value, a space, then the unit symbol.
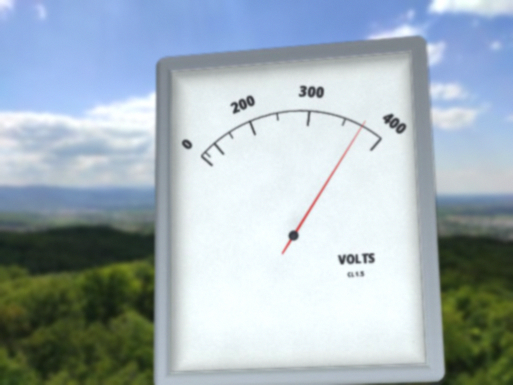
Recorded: 375 V
